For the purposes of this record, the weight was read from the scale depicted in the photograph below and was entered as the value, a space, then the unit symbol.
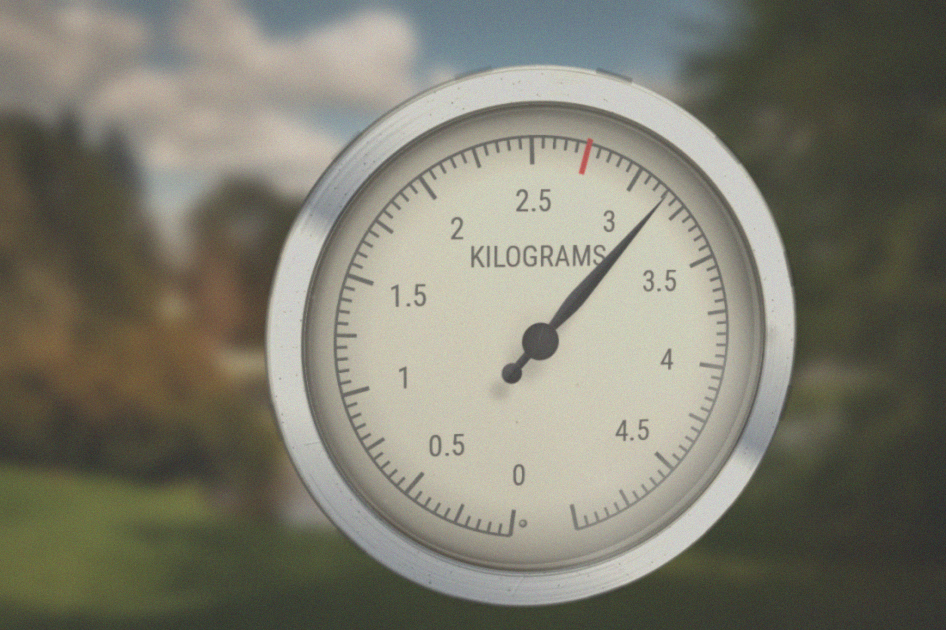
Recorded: 3.15 kg
